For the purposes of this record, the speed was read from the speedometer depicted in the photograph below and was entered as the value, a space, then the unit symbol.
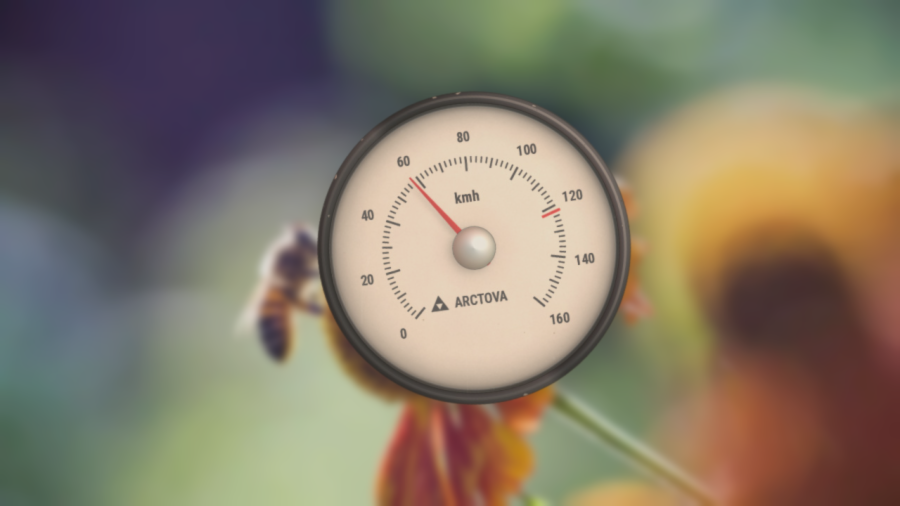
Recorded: 58 km/h
